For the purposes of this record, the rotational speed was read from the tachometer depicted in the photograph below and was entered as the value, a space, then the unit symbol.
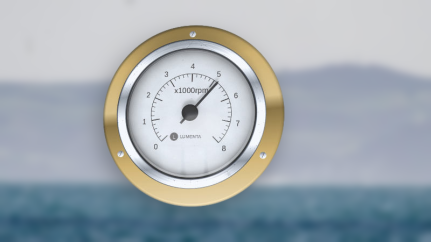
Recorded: 5200 rpm
